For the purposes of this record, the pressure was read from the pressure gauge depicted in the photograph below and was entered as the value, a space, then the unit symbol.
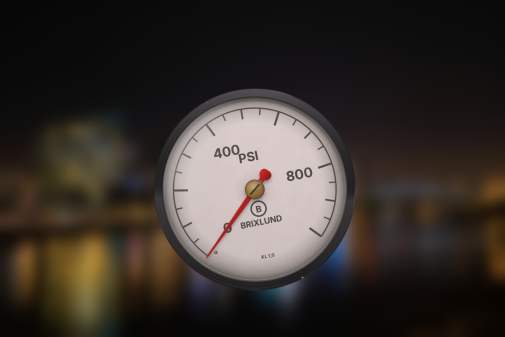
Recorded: 0 psi
